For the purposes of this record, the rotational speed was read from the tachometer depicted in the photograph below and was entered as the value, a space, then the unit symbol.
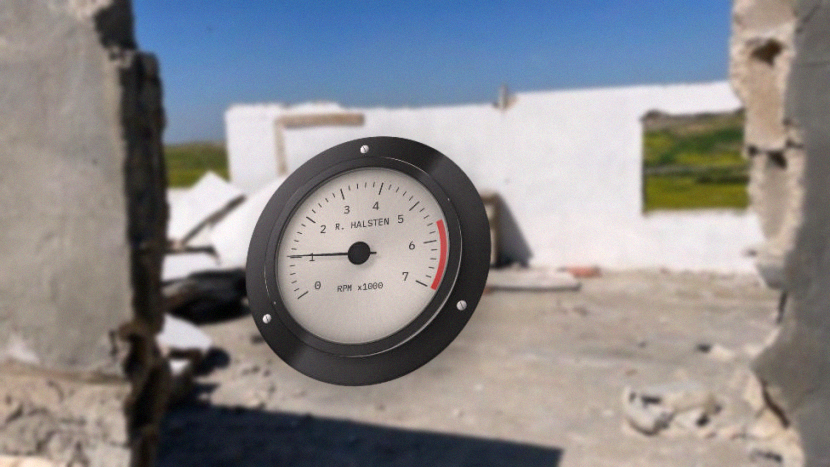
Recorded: 1000 rpm
